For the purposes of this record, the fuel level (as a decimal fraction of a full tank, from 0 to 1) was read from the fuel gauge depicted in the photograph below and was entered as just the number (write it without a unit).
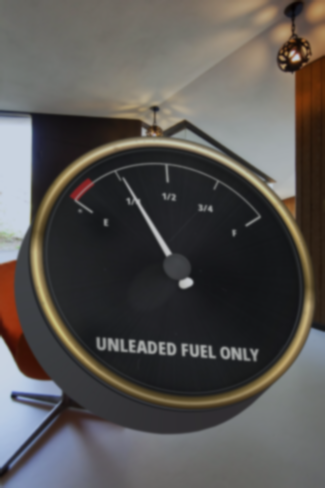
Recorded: 0.25
